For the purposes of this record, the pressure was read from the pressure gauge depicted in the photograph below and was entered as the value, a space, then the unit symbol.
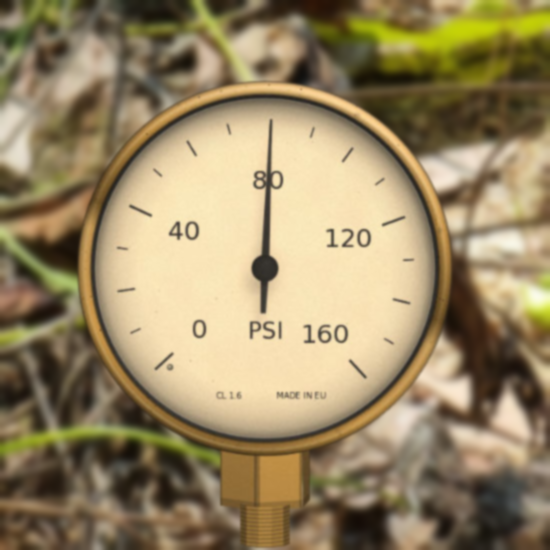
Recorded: 80 psi
